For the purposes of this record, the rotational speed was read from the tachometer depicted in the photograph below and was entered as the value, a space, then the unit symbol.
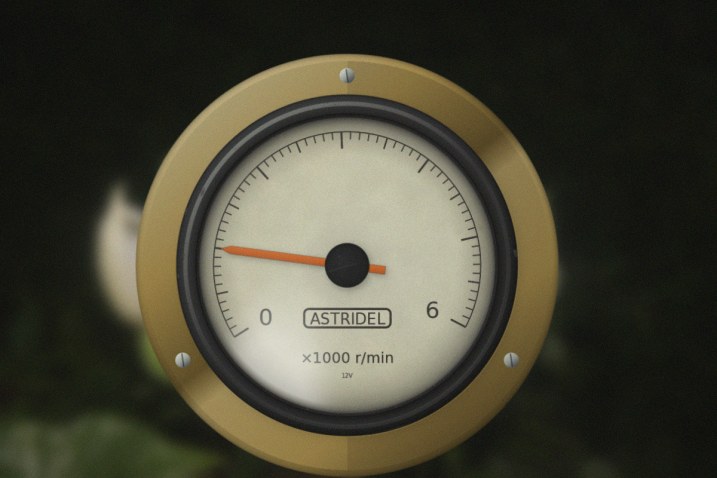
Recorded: 1000 rpm
